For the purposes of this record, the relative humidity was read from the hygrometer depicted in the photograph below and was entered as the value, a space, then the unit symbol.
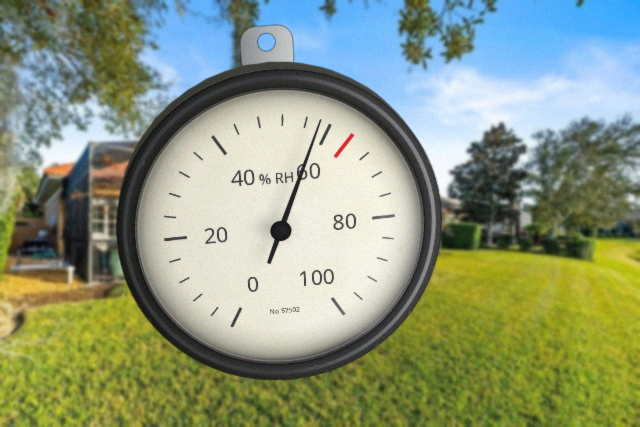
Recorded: 58 %
